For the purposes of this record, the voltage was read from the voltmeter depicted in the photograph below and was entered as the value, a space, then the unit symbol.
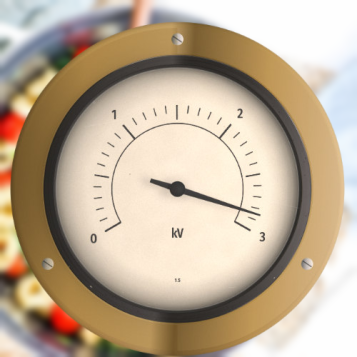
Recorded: 2.85 kV
